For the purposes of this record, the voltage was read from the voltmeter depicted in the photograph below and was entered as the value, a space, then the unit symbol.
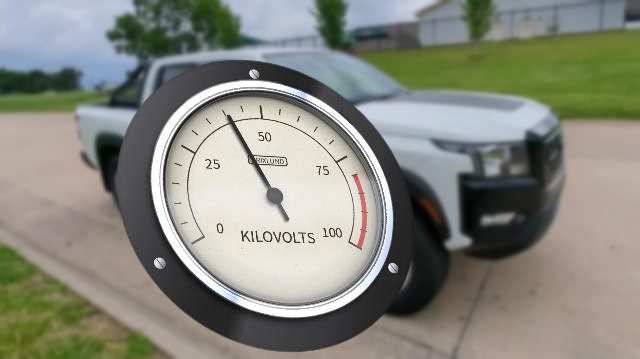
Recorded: 40 kV
